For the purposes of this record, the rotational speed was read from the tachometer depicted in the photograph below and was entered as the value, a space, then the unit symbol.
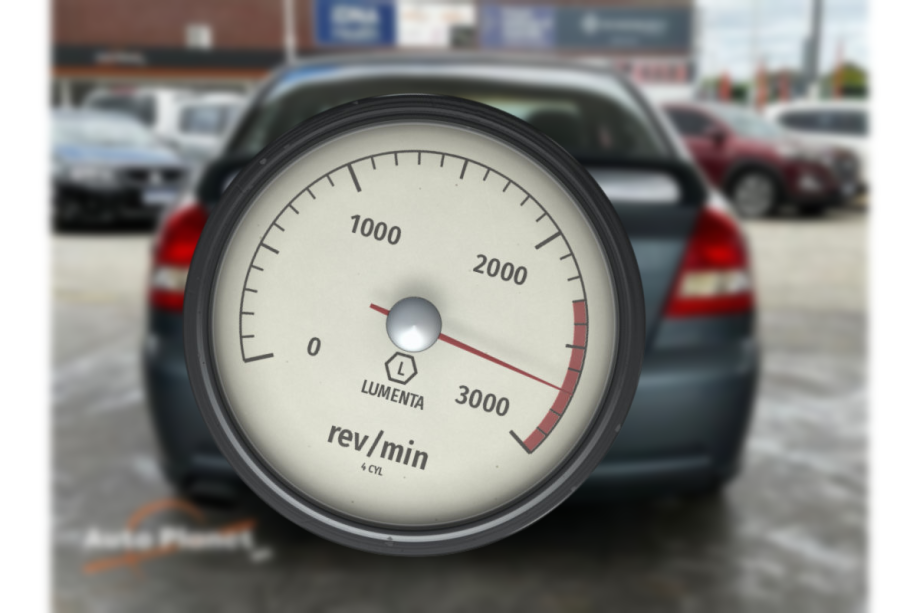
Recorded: 2700 rpm
